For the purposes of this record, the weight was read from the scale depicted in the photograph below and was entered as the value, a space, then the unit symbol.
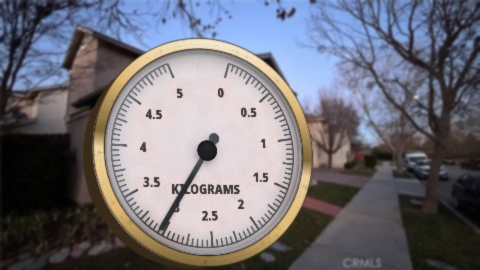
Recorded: 3.05 kg
